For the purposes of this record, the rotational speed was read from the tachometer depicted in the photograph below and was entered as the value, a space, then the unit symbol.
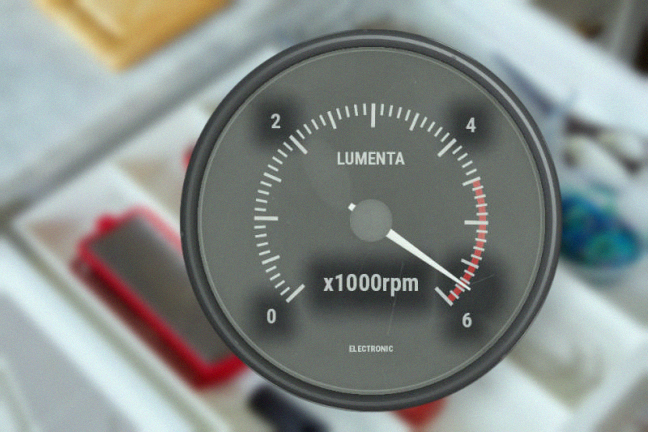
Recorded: 5750 rpm
